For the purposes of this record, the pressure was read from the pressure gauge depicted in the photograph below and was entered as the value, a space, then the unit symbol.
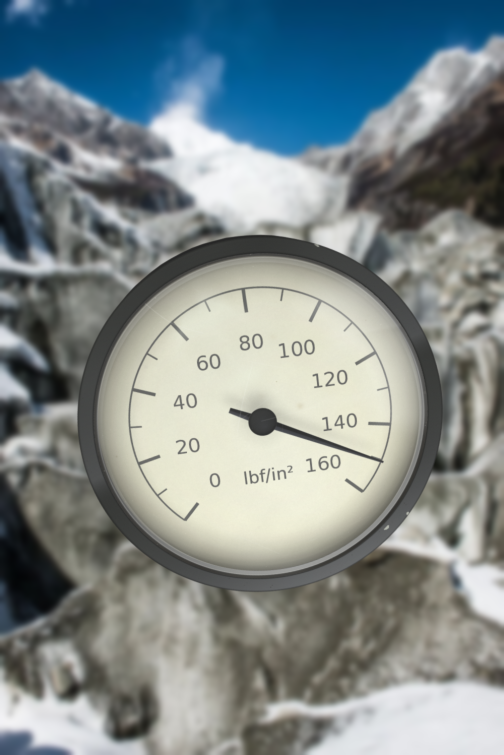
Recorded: 150 psi
